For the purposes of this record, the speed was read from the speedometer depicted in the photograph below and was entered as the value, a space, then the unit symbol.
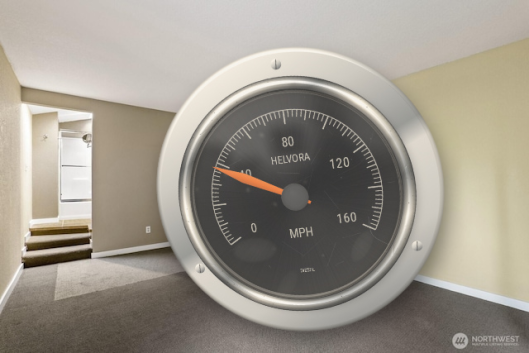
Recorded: 38 mph
